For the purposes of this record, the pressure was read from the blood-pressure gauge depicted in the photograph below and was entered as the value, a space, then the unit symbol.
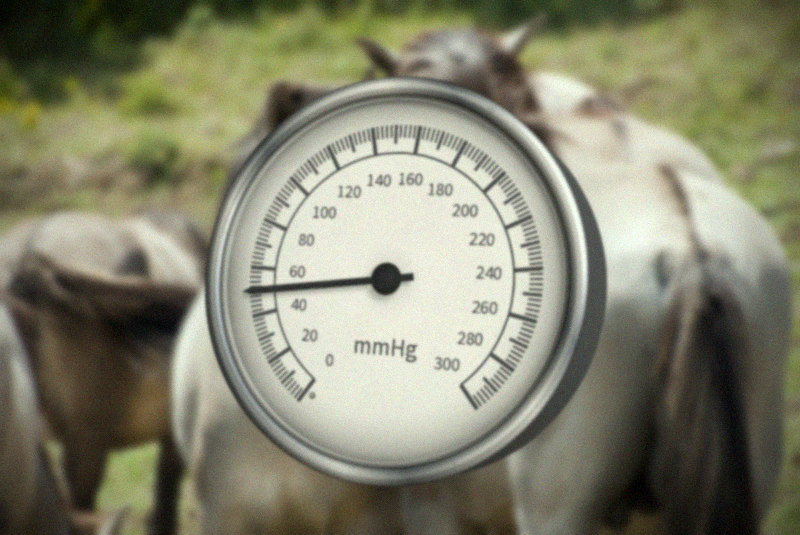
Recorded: 50 mmHg
